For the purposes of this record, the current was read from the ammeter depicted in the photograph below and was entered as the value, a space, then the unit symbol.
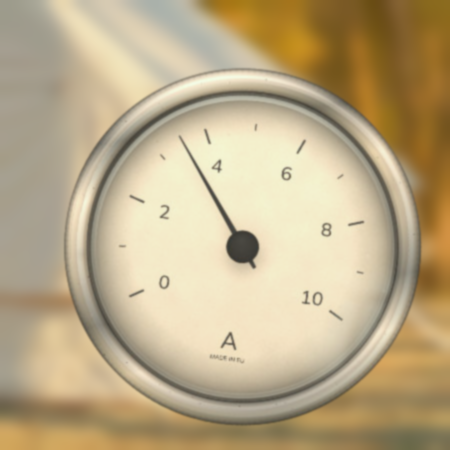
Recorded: 3.5 A
